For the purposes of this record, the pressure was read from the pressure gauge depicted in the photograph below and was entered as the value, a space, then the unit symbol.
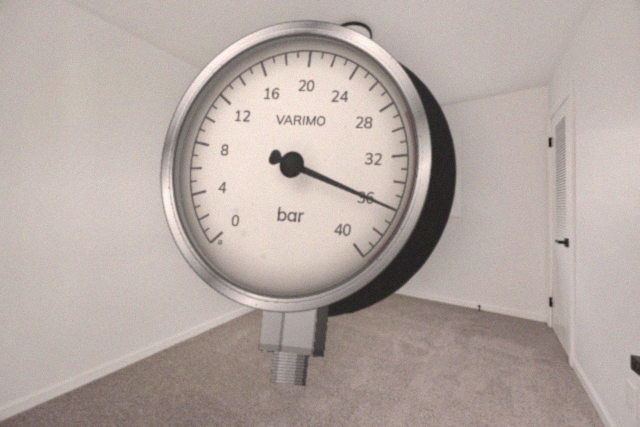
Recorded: 36 bar
